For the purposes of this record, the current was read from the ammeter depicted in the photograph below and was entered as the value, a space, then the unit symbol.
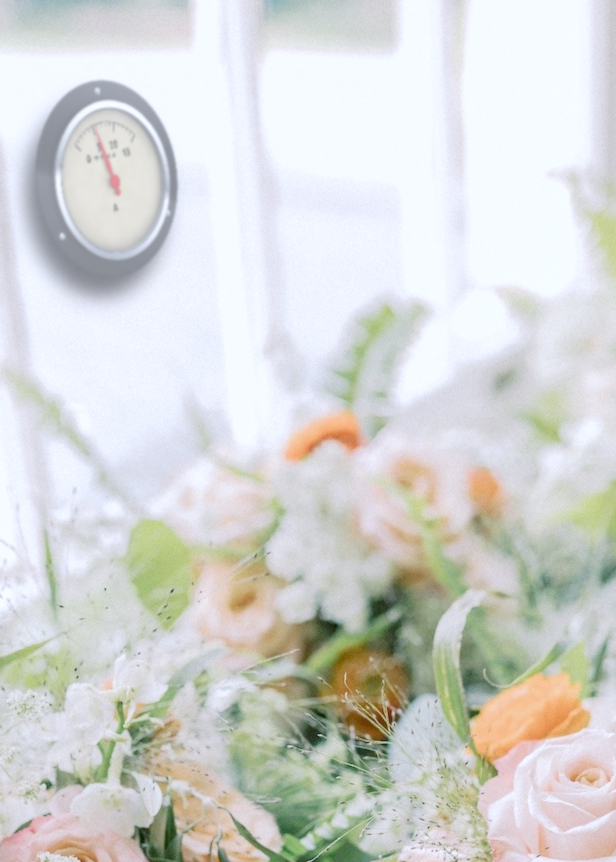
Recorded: 5 A
